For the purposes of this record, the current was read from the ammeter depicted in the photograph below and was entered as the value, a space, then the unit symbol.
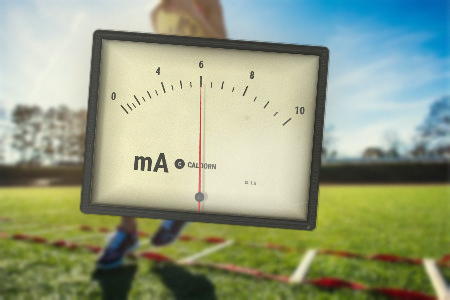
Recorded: 6 mA
